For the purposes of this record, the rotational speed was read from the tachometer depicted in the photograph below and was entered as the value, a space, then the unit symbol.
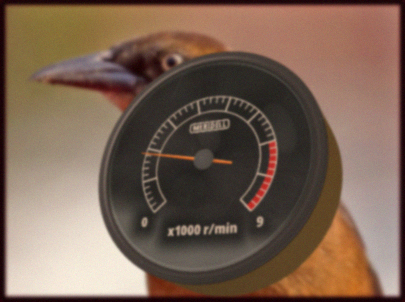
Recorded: 1800 rpm
